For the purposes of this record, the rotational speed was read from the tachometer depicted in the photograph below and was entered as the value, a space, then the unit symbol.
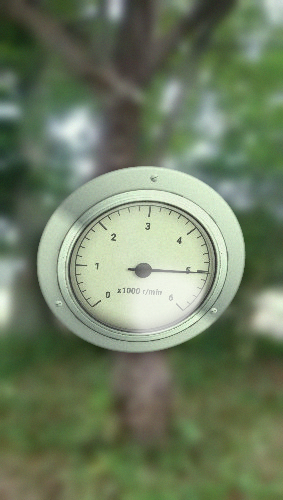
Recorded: 5000 rpm
